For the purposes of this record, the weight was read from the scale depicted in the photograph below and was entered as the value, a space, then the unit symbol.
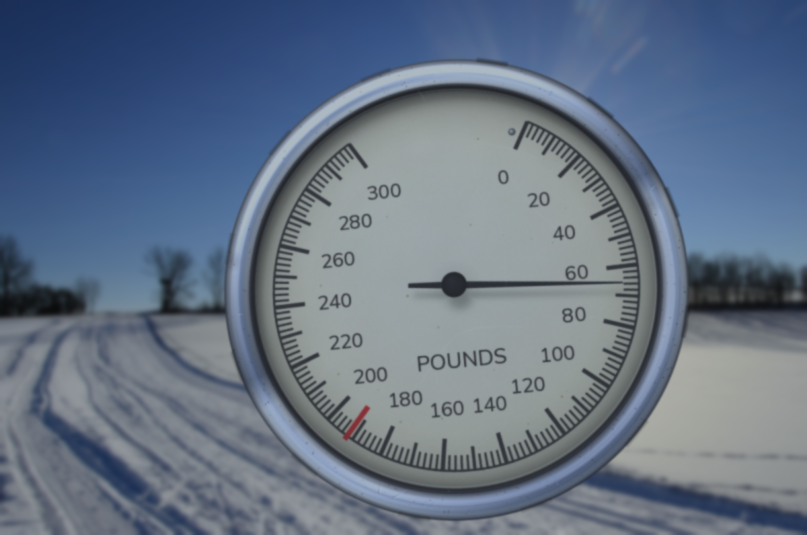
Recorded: 66 lb
